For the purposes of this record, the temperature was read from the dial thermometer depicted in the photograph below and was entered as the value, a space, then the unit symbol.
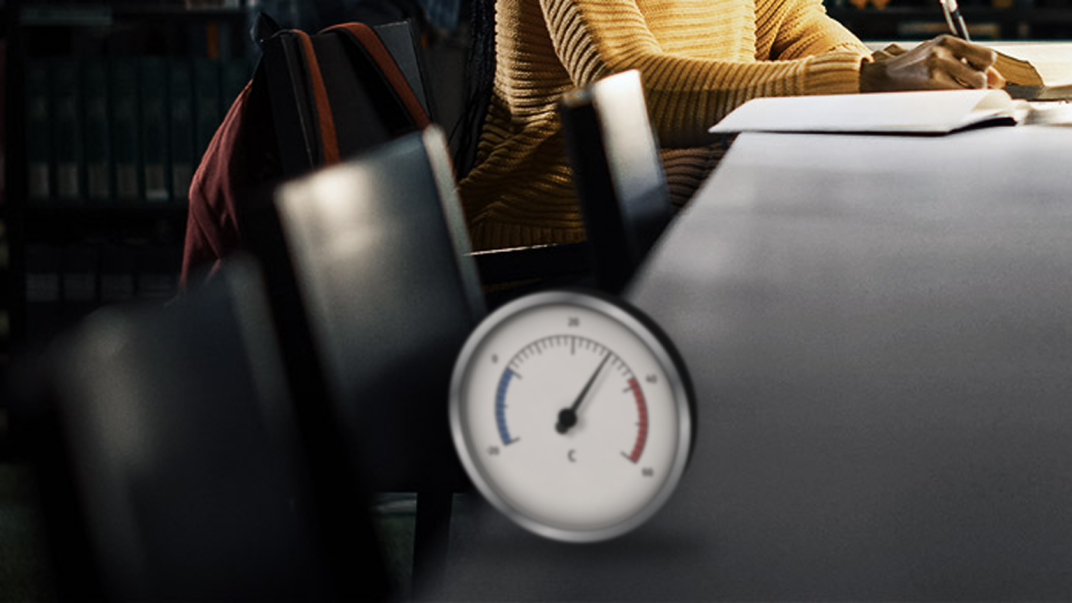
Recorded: 30 °C
